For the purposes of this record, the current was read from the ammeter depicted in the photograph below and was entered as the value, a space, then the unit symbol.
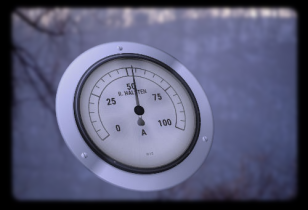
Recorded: 52.5 A
